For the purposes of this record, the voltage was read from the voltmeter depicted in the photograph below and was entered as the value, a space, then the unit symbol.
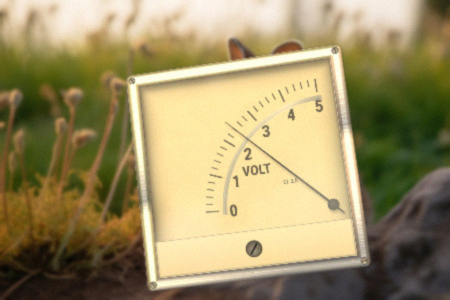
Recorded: 2.4 V
